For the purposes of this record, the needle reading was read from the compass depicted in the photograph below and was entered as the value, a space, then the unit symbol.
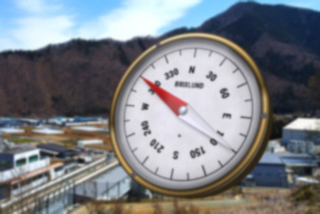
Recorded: 300 °
